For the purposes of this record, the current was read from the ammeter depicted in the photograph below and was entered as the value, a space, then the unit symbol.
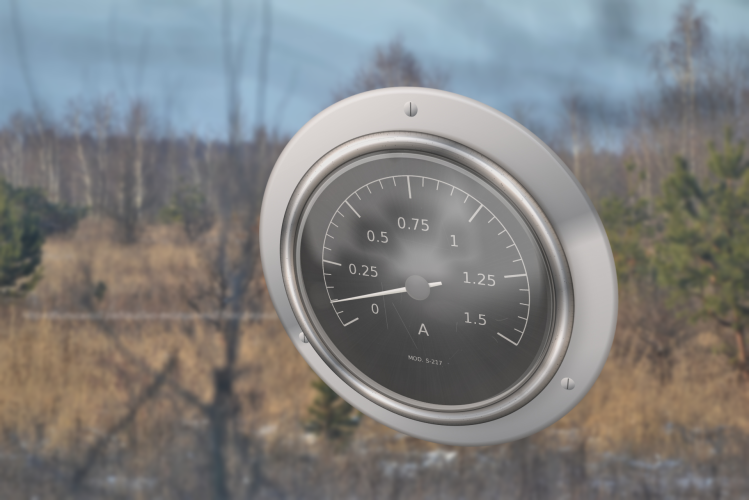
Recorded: 0.1 A
